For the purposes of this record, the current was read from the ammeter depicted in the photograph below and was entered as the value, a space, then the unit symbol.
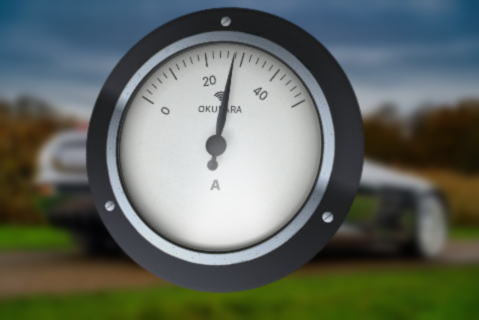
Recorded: 28 A
